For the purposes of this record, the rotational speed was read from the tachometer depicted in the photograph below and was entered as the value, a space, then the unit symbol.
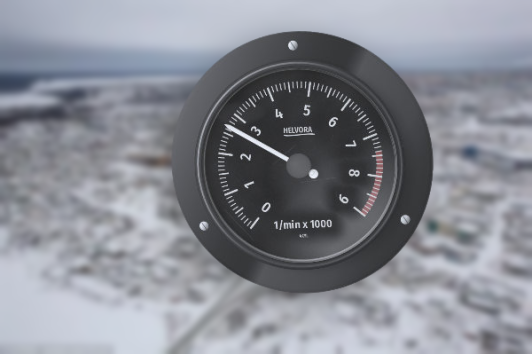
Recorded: 2700 rpm
